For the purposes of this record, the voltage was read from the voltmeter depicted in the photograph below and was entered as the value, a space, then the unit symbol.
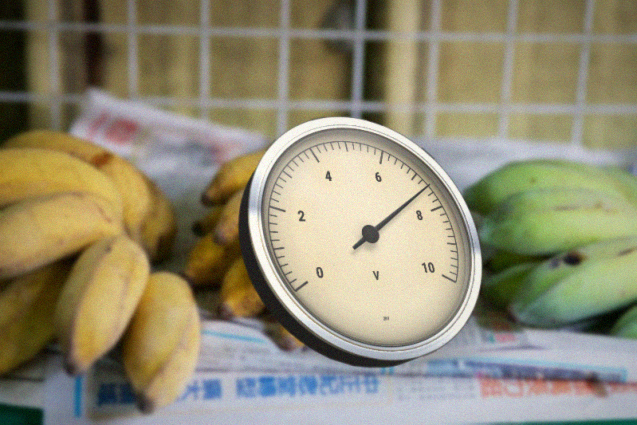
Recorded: 7.4 V
